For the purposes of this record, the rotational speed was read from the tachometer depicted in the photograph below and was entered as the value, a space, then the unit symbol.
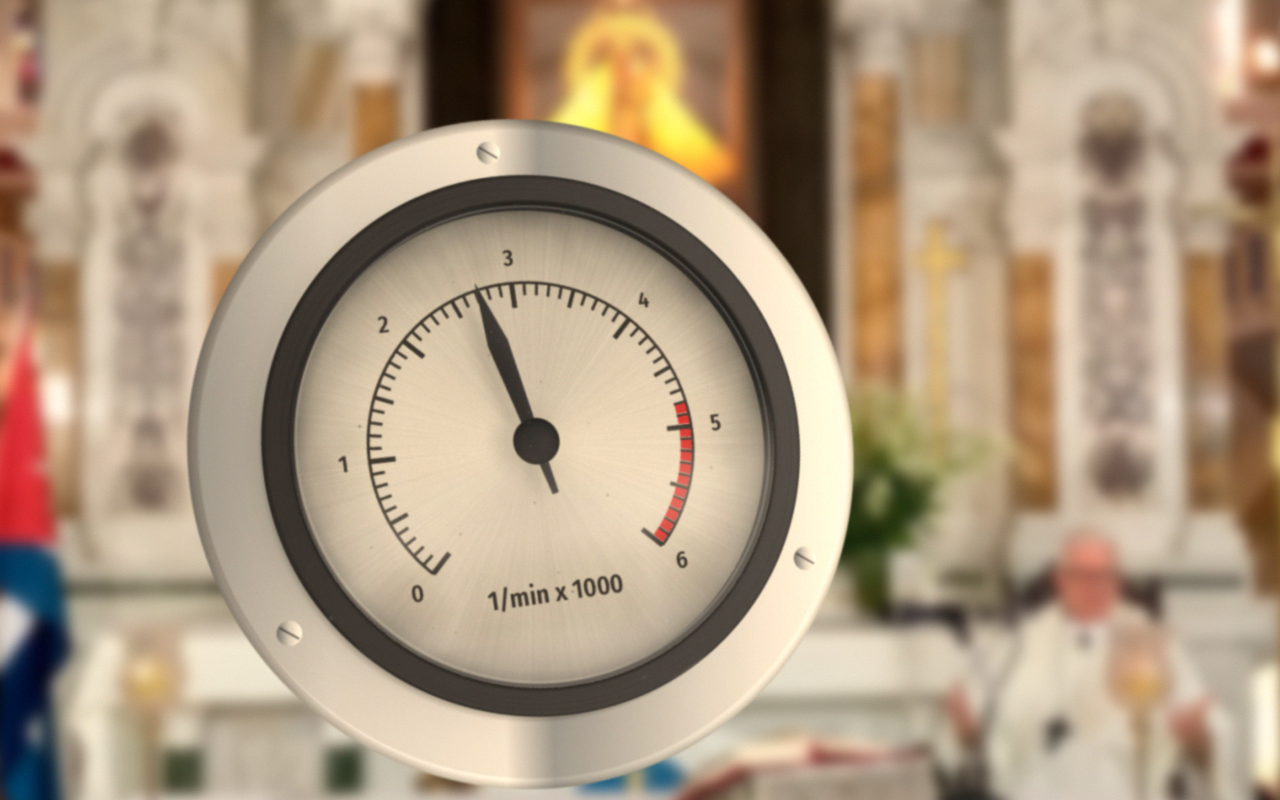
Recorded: 2700 rpm
